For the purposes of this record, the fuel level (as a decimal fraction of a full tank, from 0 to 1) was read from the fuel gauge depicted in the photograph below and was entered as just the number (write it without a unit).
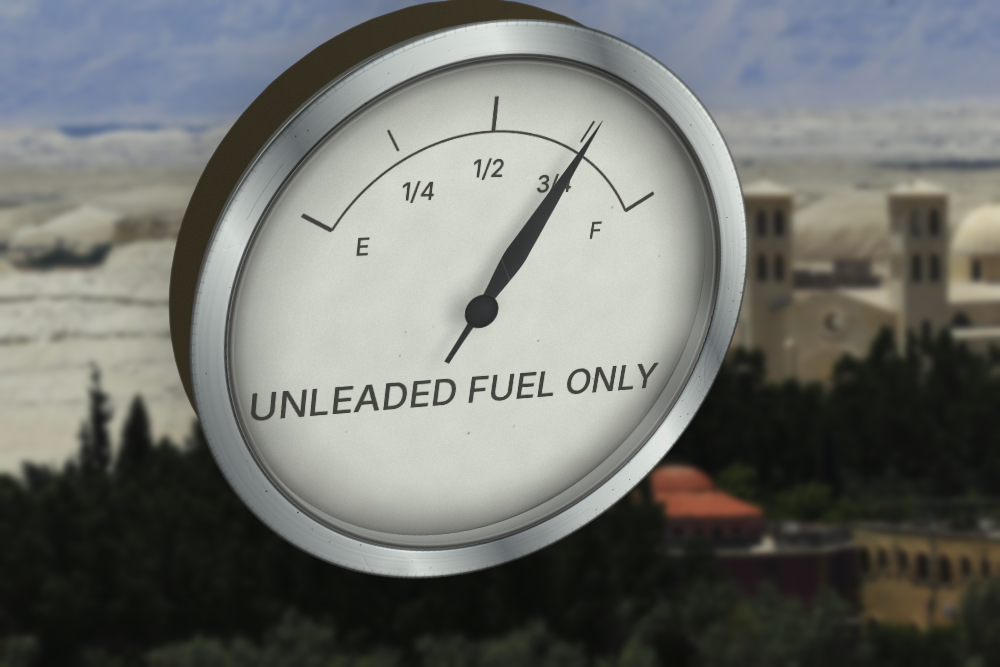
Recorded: 0.75
